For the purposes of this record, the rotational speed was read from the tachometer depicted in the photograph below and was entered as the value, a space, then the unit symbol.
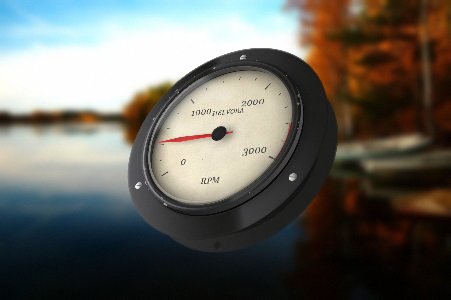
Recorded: 400 rpm
